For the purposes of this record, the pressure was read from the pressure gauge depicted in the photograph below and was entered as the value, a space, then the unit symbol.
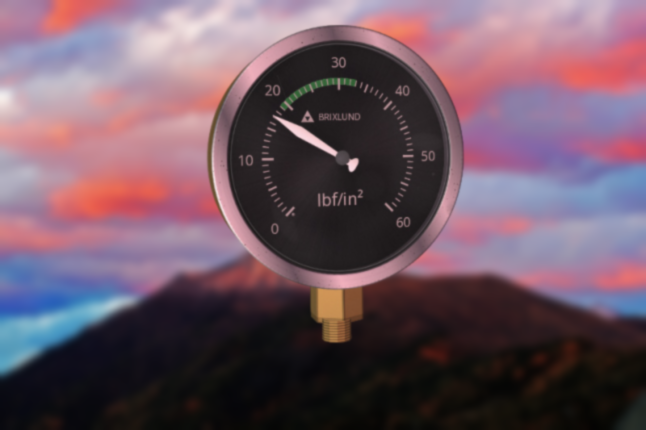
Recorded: 17 psi
